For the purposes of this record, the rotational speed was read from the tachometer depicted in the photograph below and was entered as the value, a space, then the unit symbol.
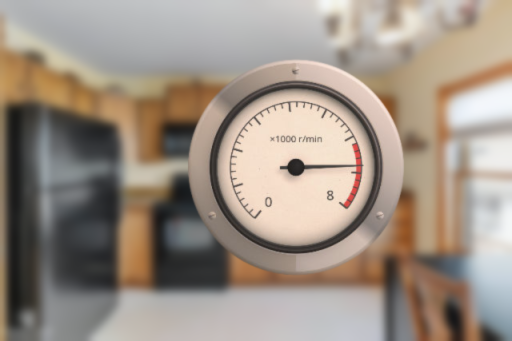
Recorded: 6800 rpm
